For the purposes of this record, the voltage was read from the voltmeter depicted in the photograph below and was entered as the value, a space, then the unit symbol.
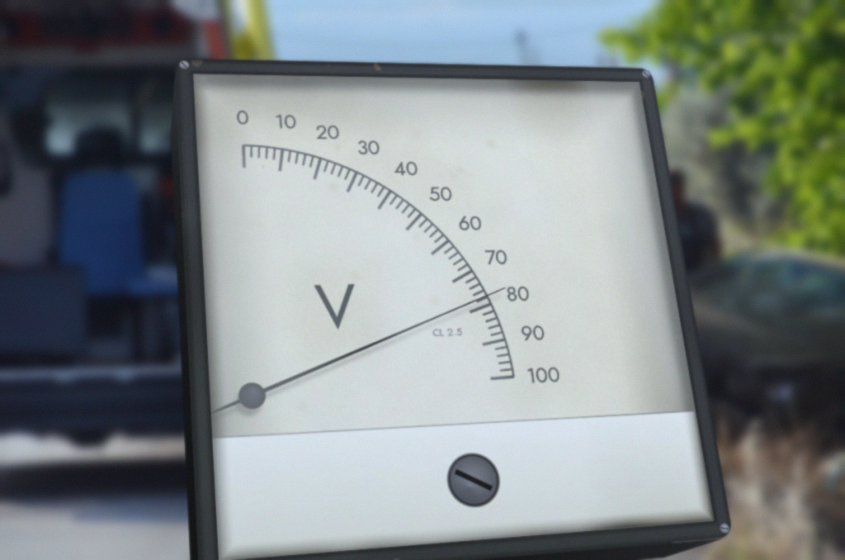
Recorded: 78 V
